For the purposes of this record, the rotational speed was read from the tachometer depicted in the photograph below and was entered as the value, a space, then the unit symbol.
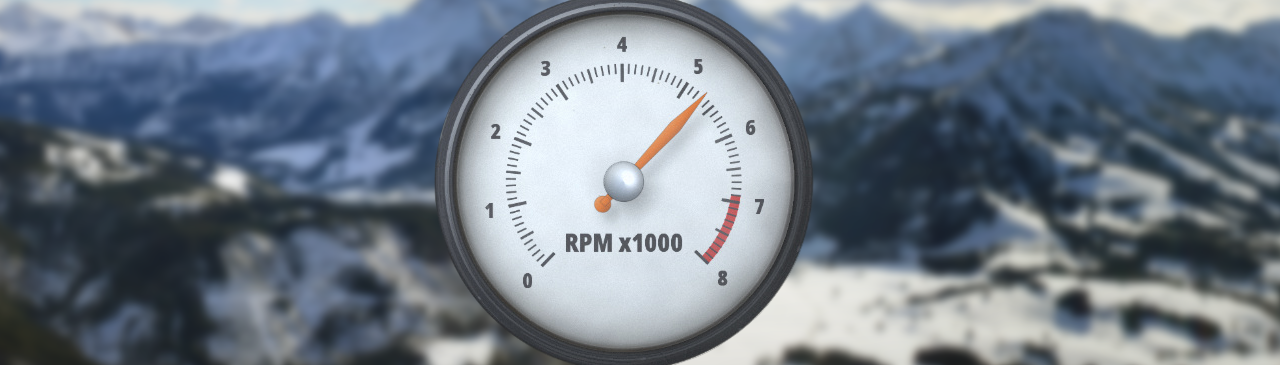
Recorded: 5300 rpm
